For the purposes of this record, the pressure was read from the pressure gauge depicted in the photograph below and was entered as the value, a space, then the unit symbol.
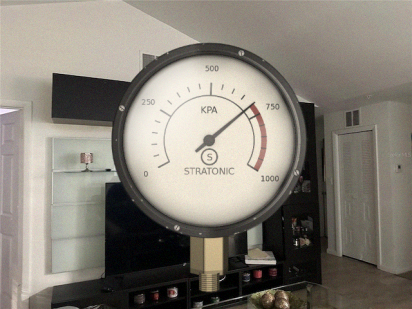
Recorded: 700 kPa
